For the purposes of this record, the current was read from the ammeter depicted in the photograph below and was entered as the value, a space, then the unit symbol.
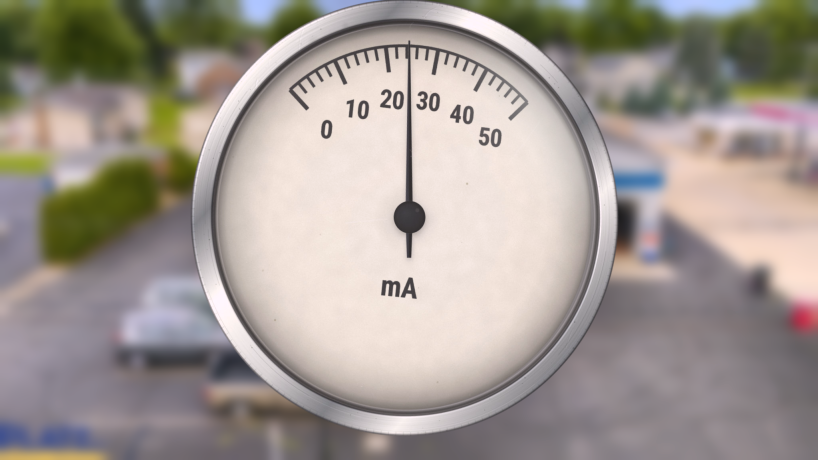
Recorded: 24 mA
